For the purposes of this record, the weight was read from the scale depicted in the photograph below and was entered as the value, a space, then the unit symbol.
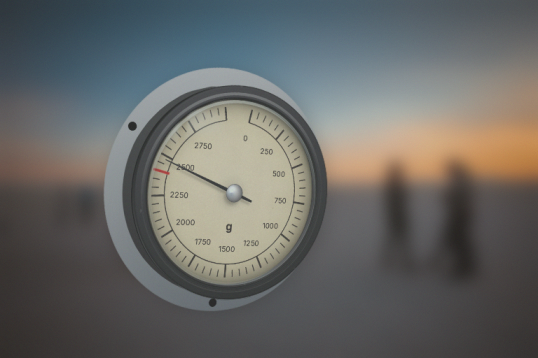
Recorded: 2475 g
